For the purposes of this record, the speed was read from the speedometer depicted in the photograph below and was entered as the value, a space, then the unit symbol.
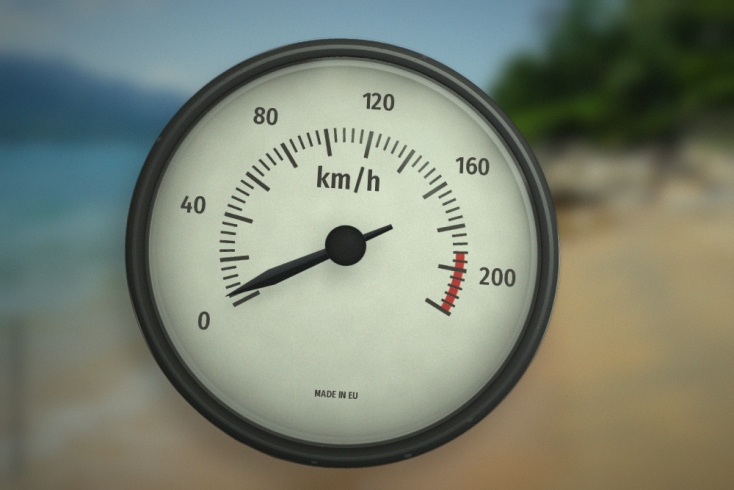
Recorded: 4 km/h
